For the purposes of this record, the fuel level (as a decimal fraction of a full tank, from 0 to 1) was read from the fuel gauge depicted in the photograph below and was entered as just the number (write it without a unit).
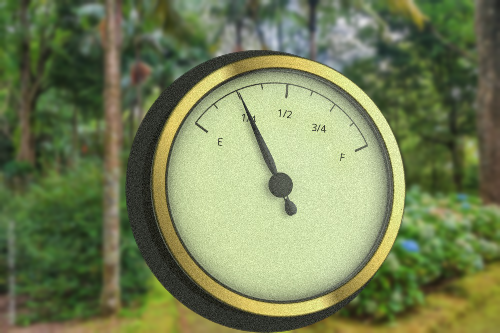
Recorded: 0.25
